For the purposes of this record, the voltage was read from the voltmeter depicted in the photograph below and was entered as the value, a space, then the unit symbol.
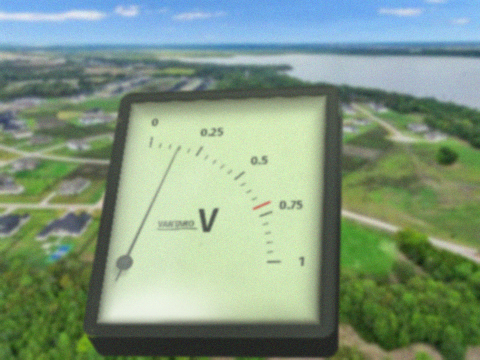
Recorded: 0.15 V
